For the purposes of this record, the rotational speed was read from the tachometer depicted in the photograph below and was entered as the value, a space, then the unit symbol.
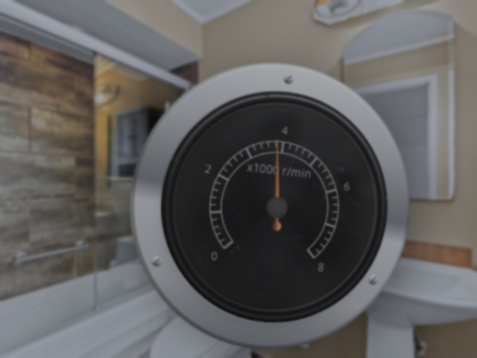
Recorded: 3800 rpm
